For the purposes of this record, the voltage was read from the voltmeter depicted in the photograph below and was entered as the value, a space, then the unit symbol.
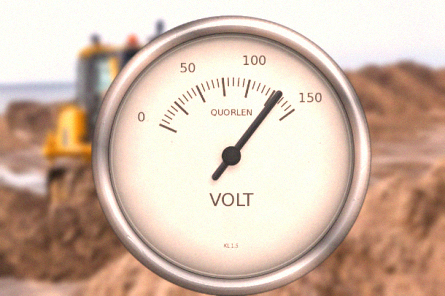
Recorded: 130 V
